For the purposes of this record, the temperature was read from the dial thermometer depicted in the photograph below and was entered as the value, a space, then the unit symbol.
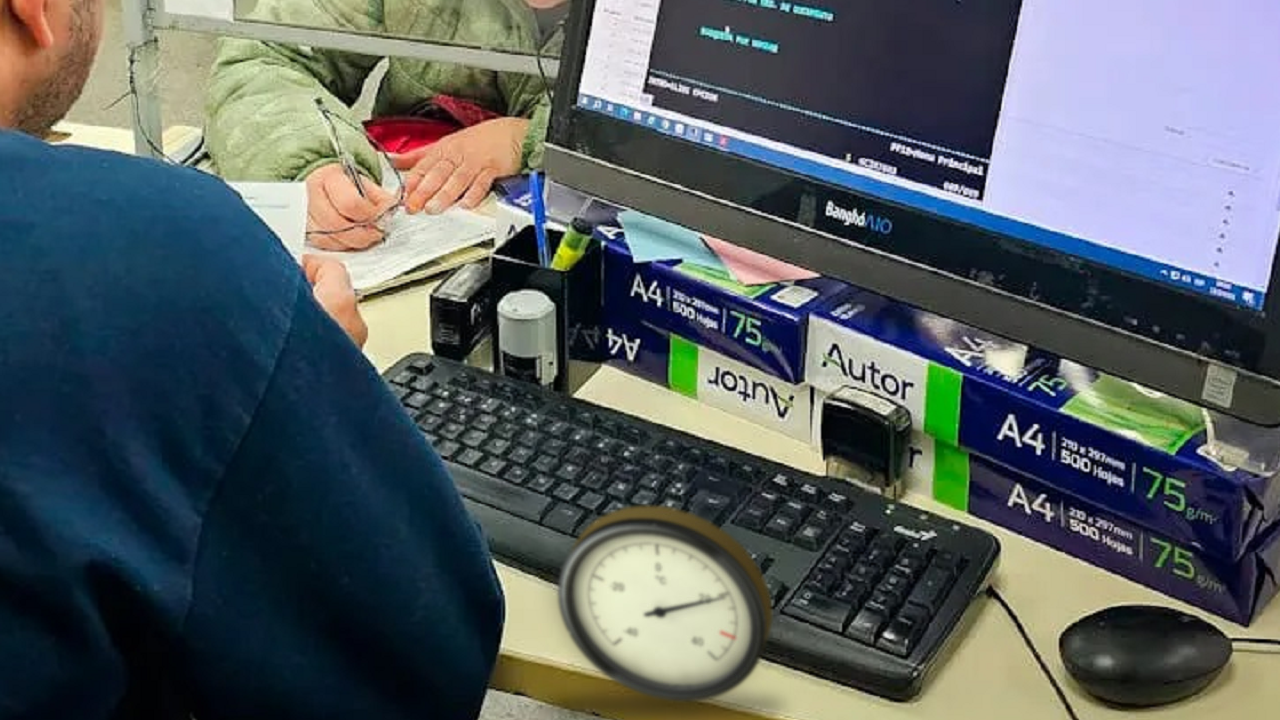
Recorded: 20 °C
